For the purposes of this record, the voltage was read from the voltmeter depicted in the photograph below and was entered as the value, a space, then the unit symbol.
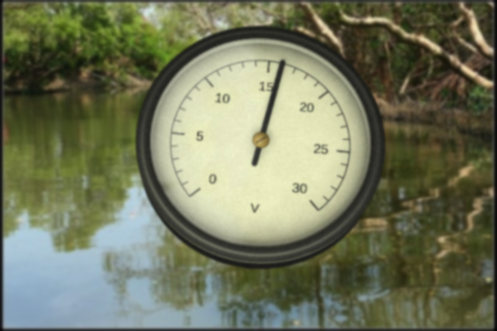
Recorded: 16 V
